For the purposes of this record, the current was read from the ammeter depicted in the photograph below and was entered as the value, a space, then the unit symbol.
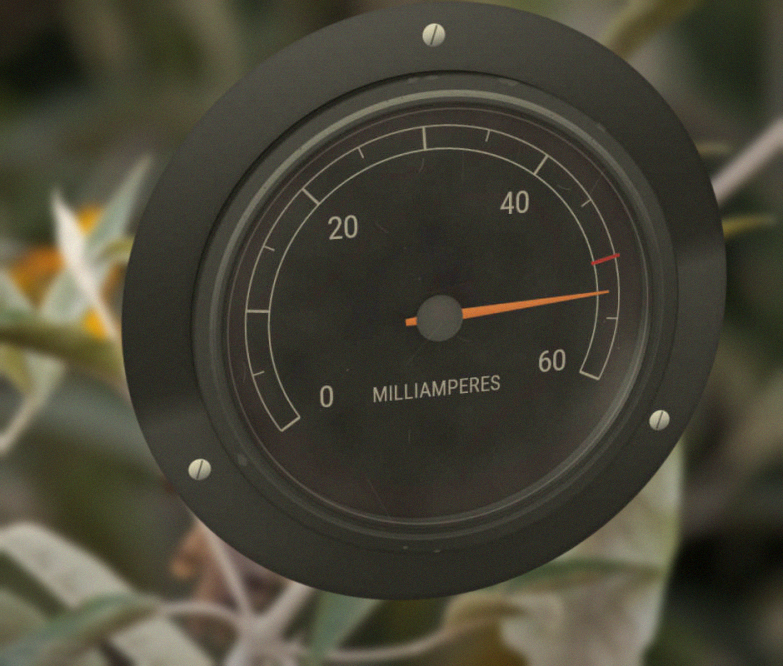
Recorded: 52.5 mA
